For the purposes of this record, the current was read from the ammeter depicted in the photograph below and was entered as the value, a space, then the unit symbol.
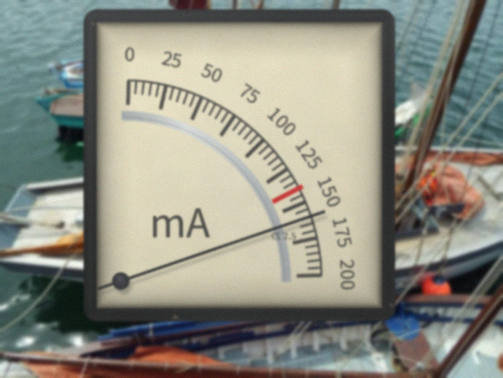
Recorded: 160 mA
